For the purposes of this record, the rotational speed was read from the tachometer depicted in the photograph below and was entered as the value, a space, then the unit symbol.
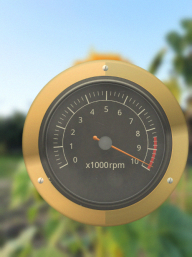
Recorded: 9800 rpm
